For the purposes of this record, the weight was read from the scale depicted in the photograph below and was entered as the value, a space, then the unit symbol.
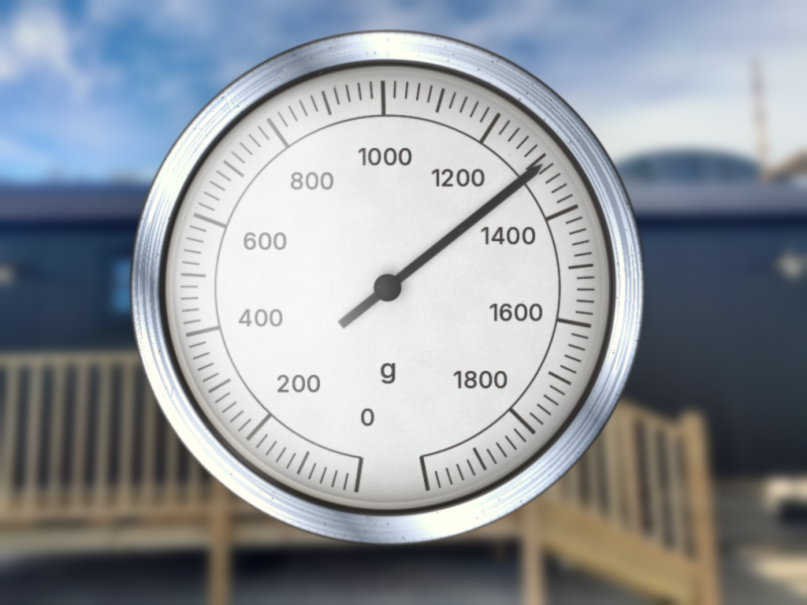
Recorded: 1310 g
